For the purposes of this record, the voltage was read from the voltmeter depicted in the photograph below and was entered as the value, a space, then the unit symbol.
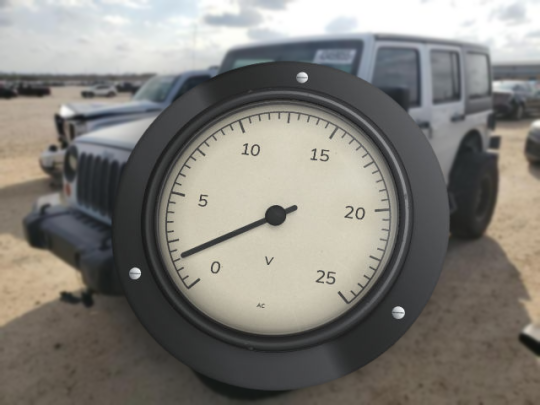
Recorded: 1.5 V
